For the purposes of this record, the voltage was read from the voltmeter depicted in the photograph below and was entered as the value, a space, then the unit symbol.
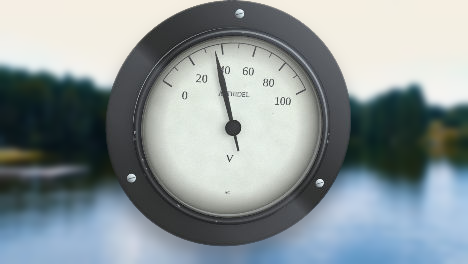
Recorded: 35 V
